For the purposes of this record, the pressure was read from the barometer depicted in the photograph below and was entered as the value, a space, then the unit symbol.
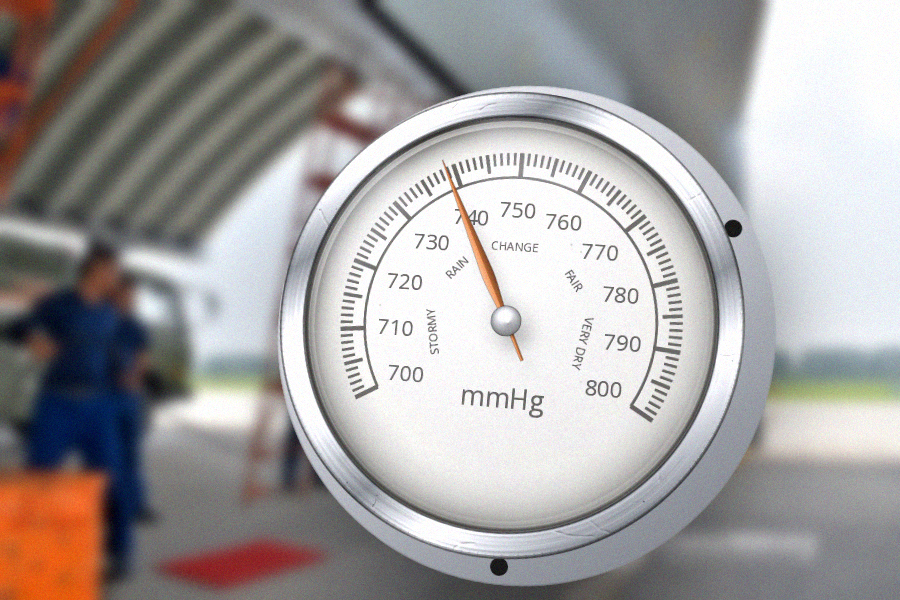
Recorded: 739 mmHg
